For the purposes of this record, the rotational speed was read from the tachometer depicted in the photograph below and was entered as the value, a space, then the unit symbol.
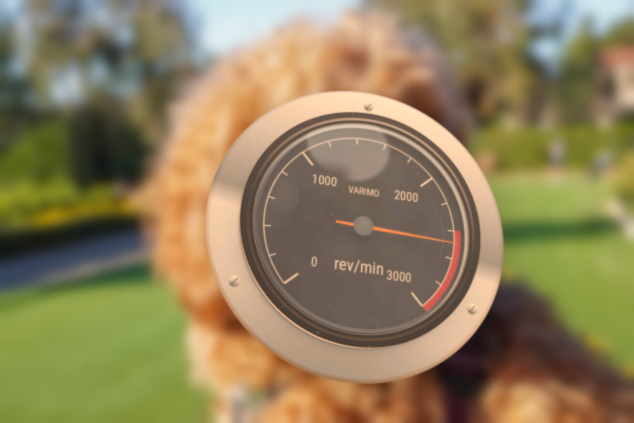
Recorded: 2500 rpm
